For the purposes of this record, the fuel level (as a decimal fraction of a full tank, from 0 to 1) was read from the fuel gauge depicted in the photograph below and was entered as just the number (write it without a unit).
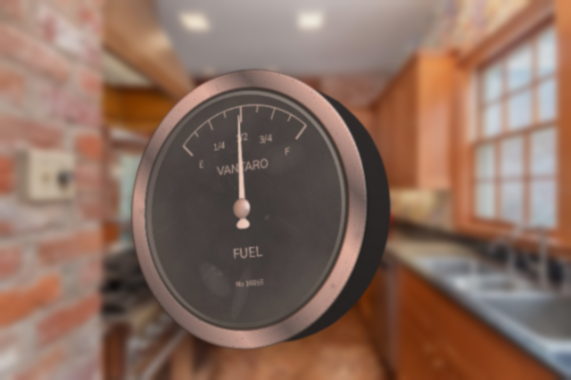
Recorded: 0.5
